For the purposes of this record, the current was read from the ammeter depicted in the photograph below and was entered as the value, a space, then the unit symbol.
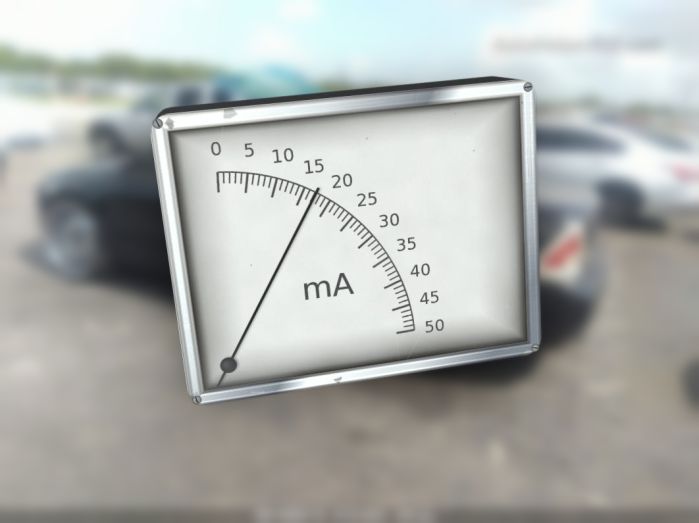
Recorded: 17 mA
